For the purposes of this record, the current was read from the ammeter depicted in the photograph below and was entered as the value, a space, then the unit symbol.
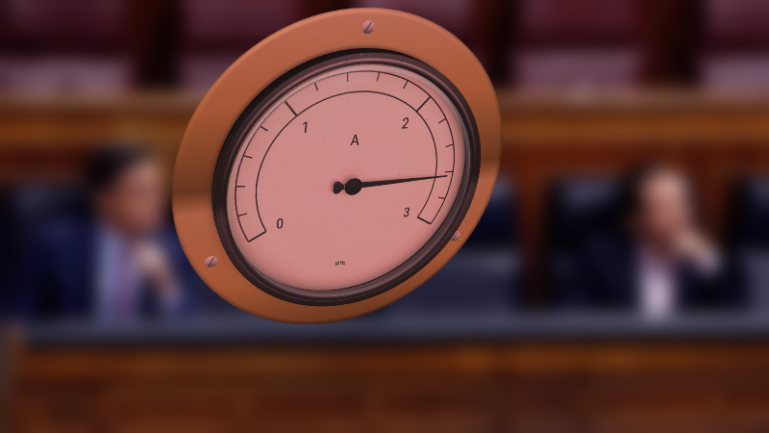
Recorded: 2.6 A
